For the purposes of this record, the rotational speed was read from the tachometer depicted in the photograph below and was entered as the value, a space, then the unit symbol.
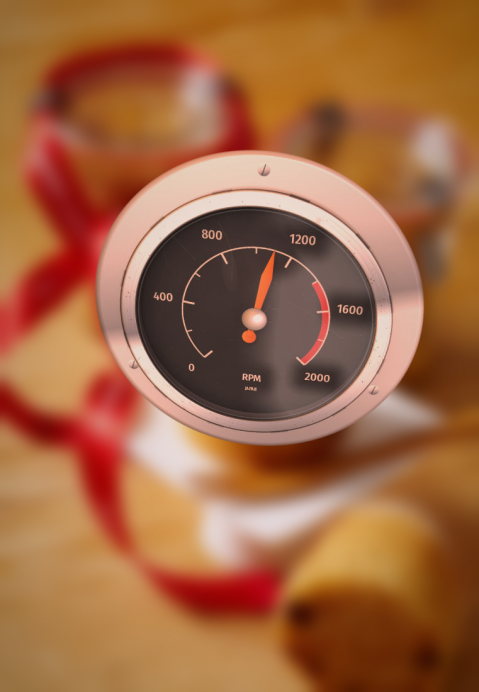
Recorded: 1100 rpm
